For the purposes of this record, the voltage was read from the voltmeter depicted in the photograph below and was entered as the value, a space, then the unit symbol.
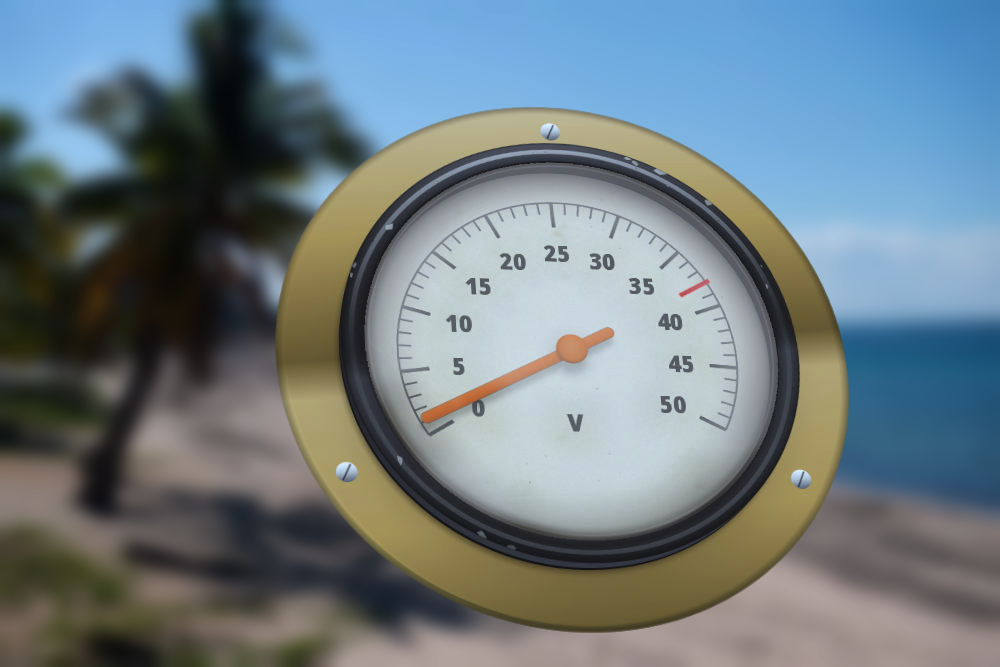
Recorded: 1 V
